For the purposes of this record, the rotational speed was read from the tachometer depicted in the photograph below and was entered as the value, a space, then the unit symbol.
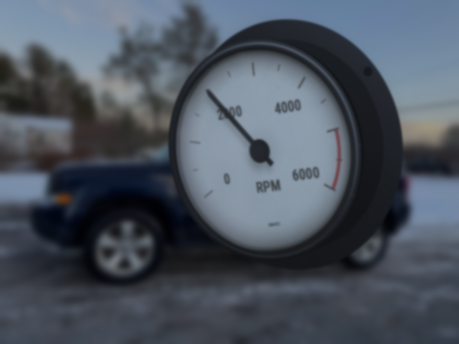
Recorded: 2000 rpm
